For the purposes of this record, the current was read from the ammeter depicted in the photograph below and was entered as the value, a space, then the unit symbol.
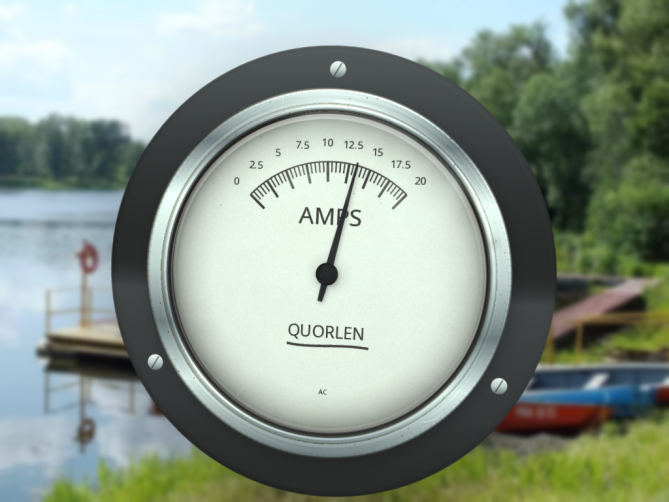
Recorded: 13.5 A
